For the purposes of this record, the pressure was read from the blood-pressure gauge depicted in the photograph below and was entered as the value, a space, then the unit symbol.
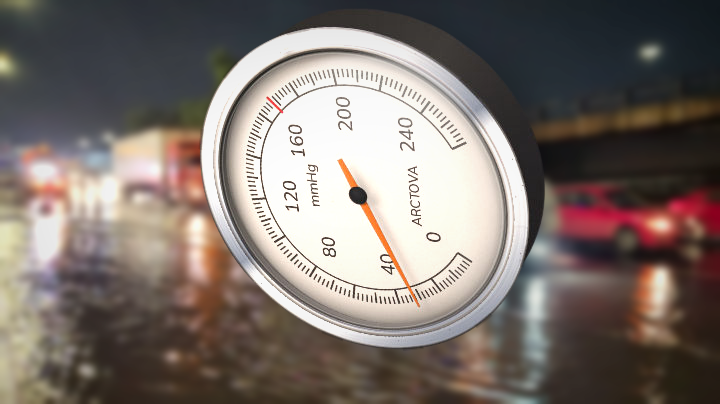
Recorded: 30 mmHg
